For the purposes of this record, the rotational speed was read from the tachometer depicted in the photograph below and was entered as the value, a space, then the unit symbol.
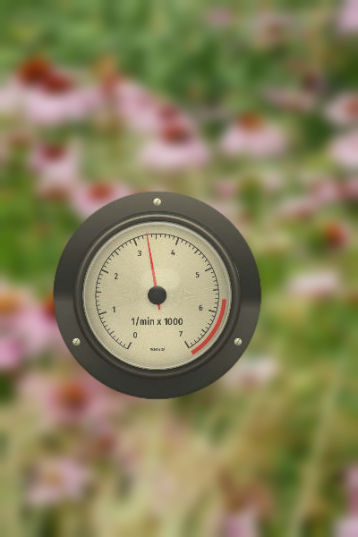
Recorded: 3300 rpm
